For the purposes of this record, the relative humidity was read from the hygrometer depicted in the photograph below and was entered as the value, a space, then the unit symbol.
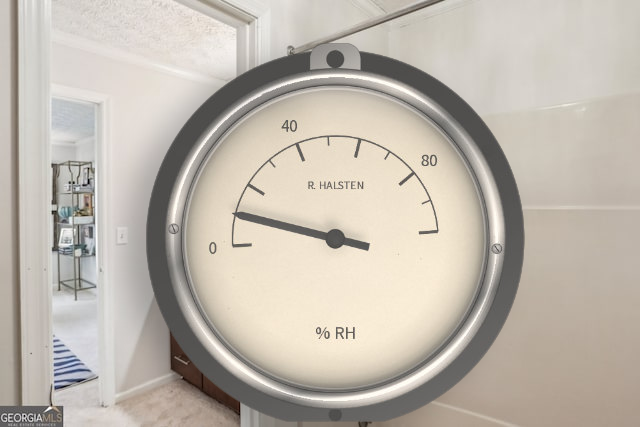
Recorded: 10 %
